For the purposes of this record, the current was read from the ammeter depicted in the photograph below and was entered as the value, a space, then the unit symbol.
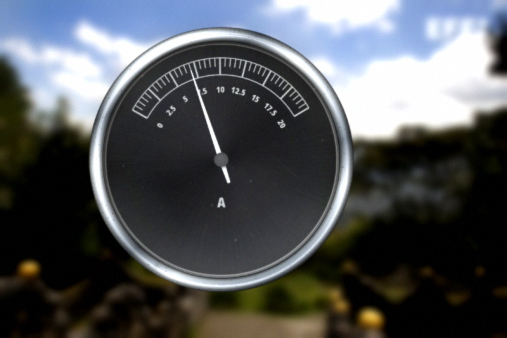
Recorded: 7 A
